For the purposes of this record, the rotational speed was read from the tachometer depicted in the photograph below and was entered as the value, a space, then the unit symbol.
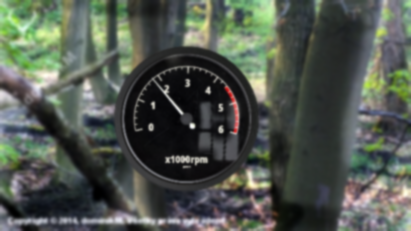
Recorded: 1800 rpm
